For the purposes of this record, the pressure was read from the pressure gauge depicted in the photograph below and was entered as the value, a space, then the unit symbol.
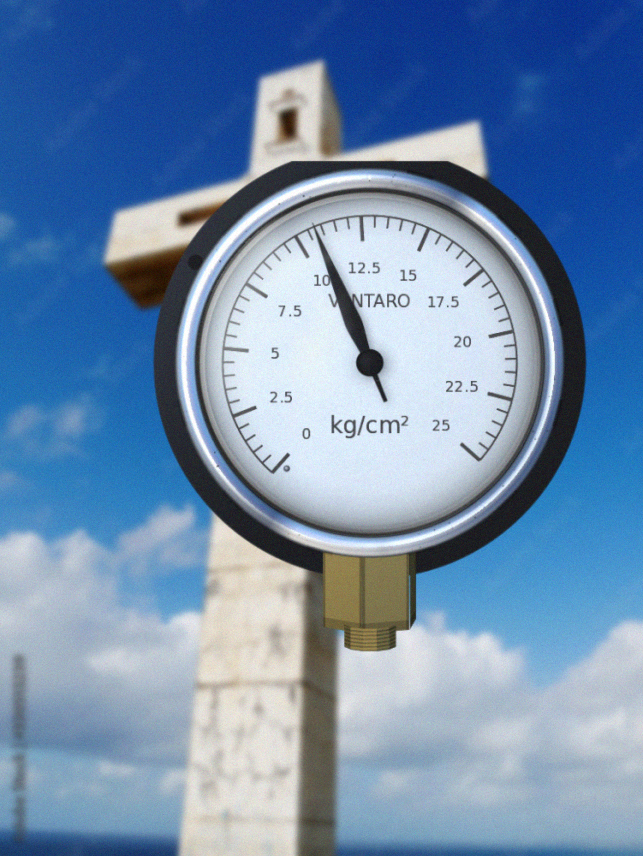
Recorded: 10.75 kg/cm²
